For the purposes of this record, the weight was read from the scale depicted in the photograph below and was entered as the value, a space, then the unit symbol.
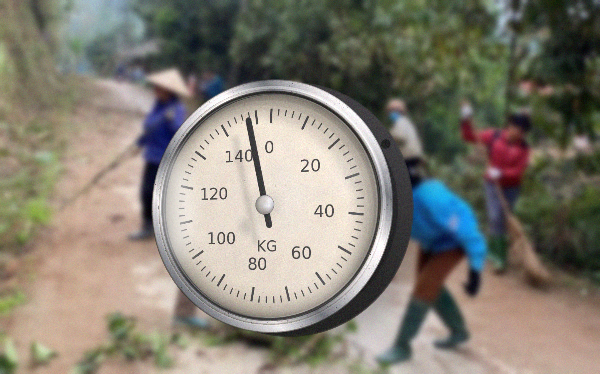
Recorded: 148 kg
